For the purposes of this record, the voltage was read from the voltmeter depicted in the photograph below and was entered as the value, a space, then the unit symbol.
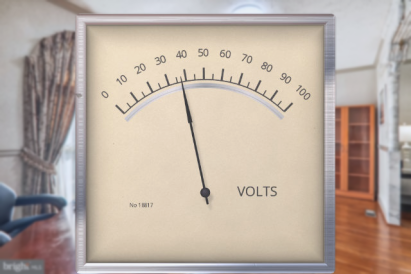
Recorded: 37.5 V
